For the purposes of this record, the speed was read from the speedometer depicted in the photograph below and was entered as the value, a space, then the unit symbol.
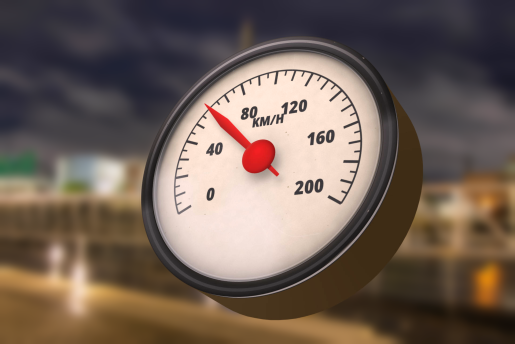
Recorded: 60 km/h
